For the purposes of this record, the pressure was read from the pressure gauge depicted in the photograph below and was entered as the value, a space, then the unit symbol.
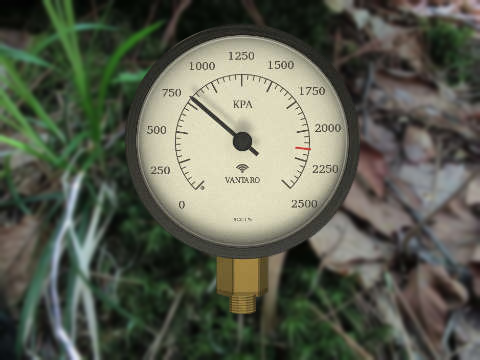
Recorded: 800 kPa
